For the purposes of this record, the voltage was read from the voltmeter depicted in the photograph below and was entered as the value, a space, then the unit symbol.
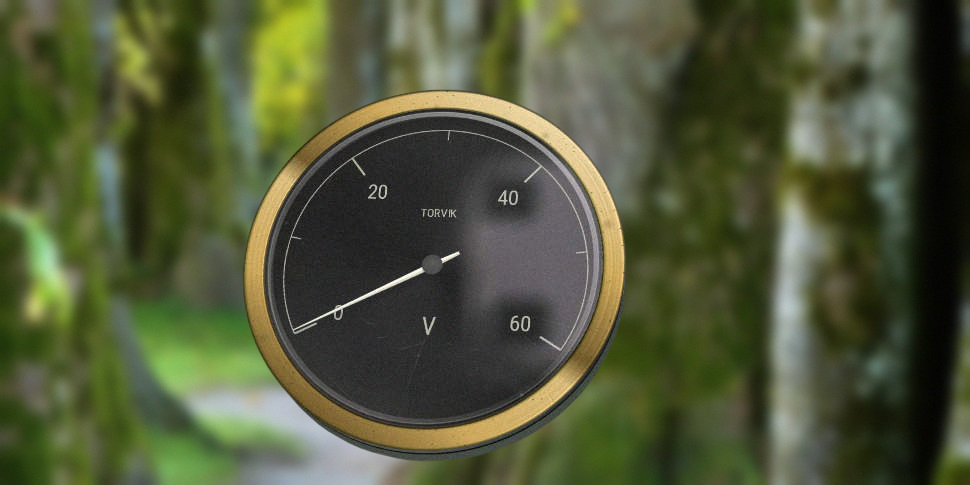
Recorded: 0 V
